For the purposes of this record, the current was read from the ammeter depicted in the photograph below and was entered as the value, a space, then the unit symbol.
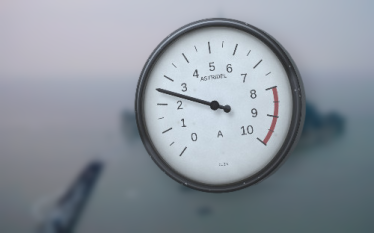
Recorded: 2.5 A
